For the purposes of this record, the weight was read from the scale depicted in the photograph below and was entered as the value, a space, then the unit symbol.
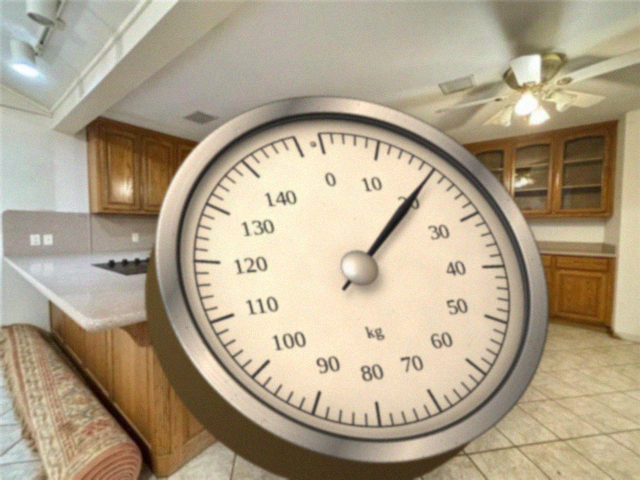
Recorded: 20 kg
